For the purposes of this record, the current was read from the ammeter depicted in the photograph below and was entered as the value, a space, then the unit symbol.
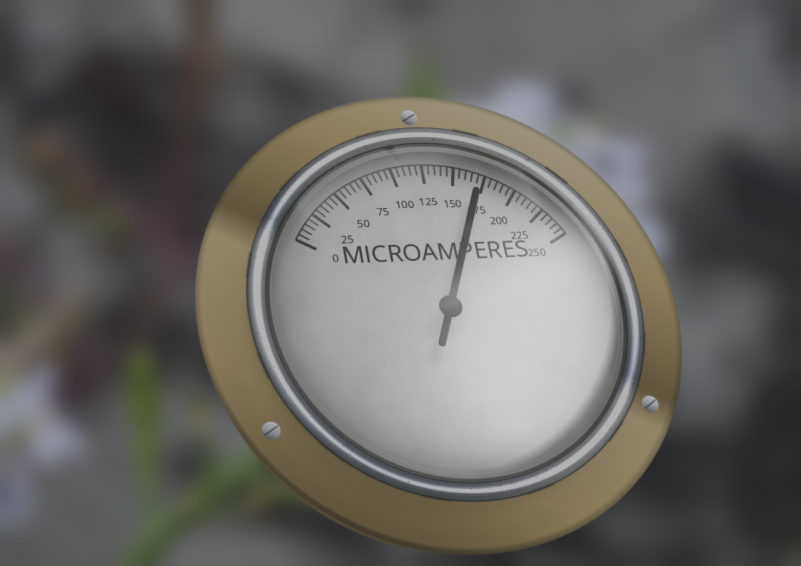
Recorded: 170 µA
